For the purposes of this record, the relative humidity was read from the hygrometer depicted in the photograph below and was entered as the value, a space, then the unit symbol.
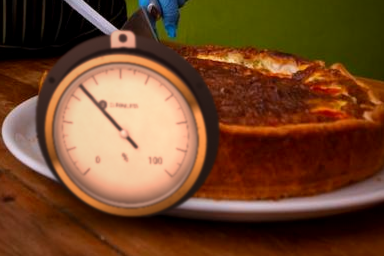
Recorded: 35 %
